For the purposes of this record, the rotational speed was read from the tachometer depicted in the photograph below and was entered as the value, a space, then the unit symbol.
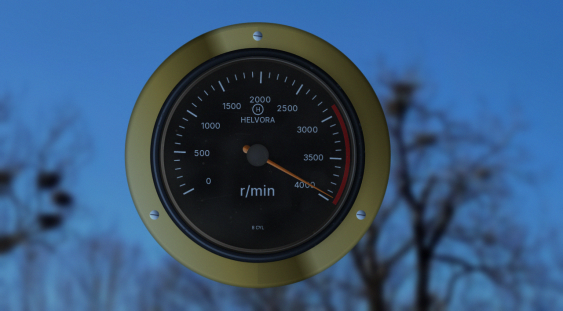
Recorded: 3950 rpm
